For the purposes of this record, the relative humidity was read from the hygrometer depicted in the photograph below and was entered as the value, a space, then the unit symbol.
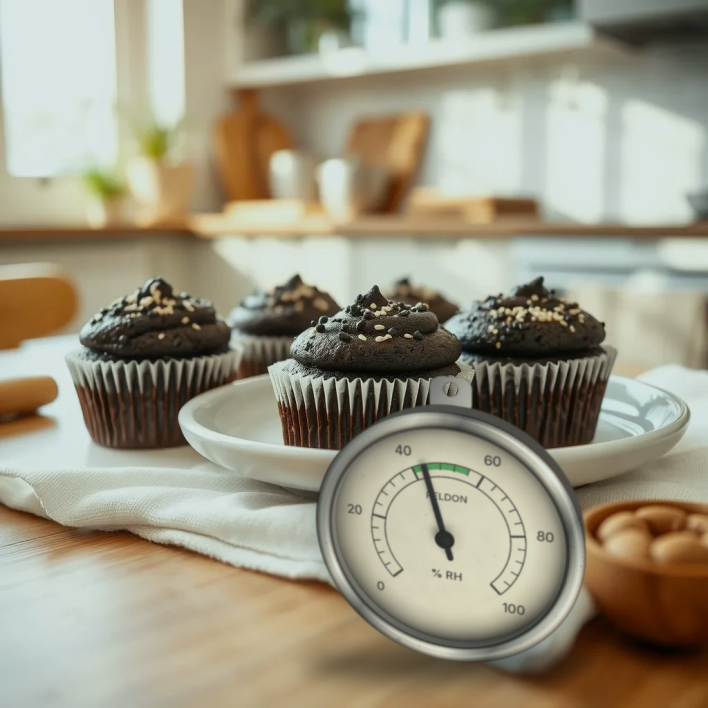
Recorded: 44 %
